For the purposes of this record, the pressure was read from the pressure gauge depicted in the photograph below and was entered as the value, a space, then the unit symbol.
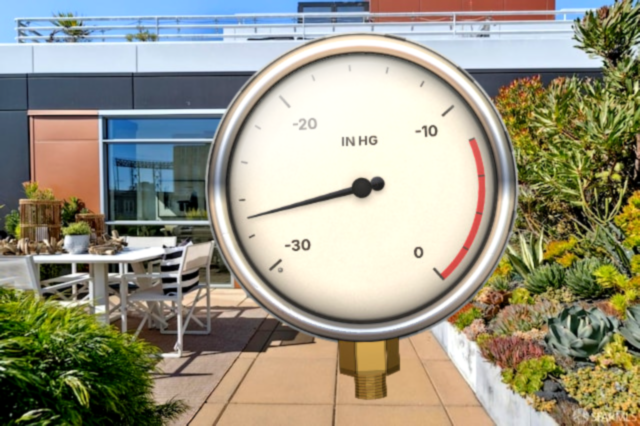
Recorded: -27 inHg
